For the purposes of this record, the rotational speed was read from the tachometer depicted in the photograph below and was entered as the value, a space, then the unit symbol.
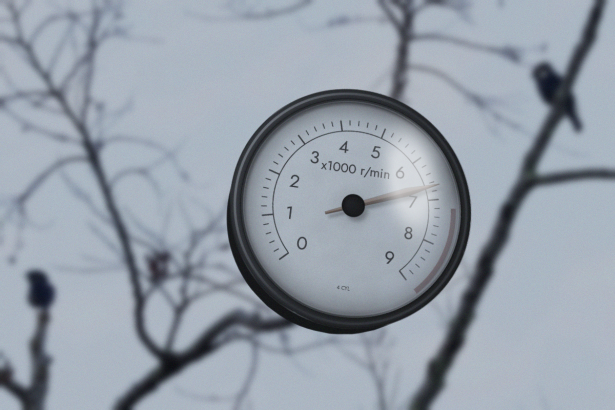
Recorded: 6700 rpm
